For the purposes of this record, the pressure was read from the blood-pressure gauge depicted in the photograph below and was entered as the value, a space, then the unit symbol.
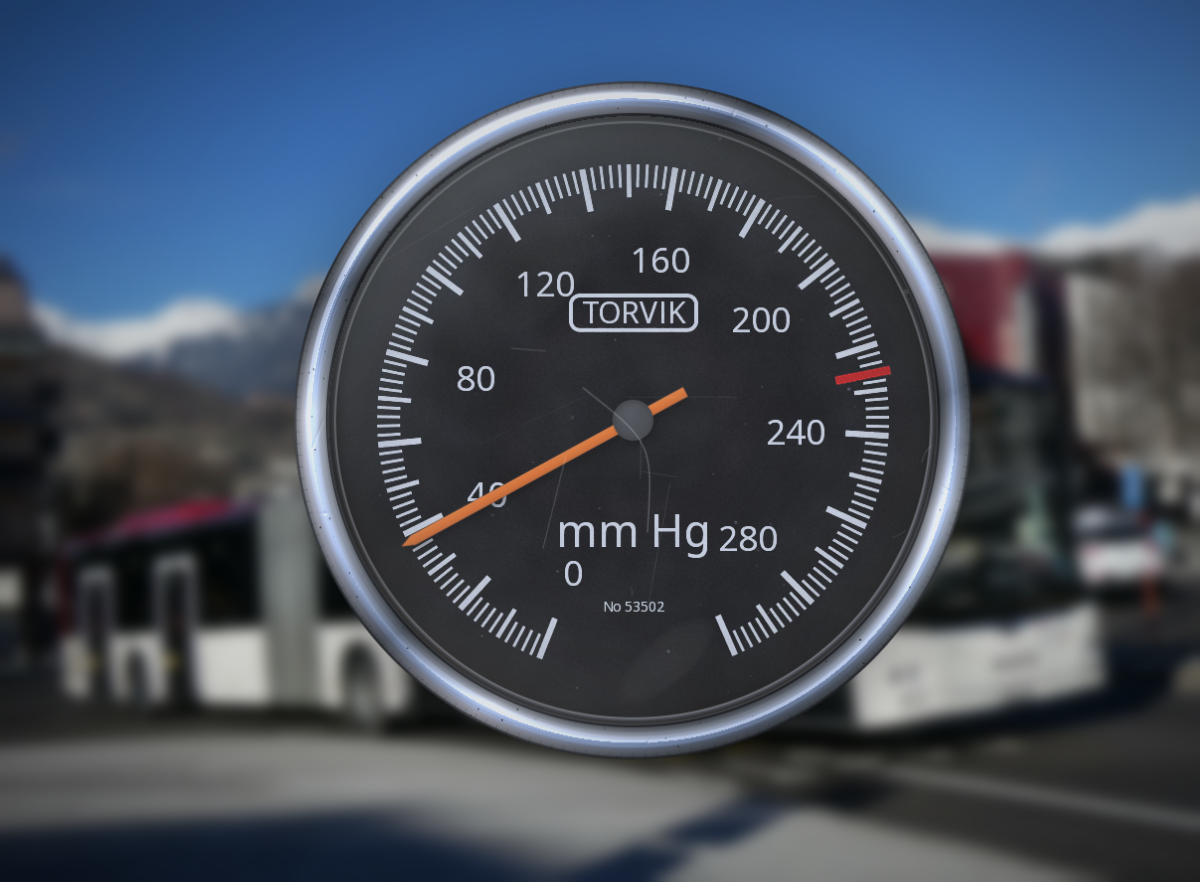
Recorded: 38 mmHg
